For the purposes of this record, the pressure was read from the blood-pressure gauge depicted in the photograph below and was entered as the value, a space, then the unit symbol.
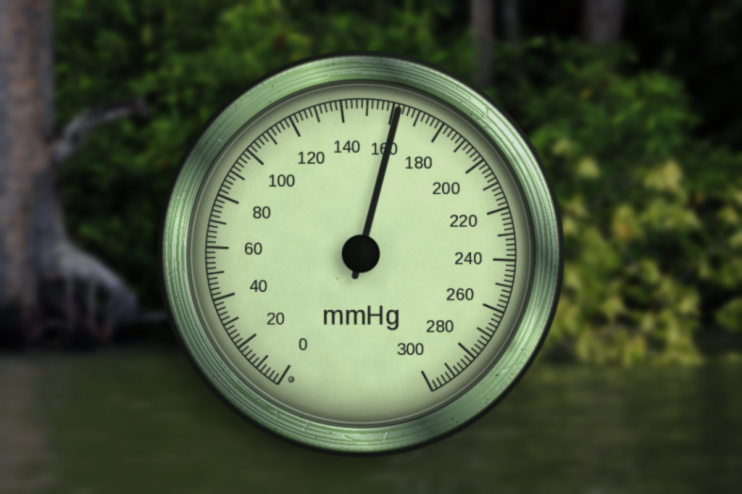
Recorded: 162 mmHg
